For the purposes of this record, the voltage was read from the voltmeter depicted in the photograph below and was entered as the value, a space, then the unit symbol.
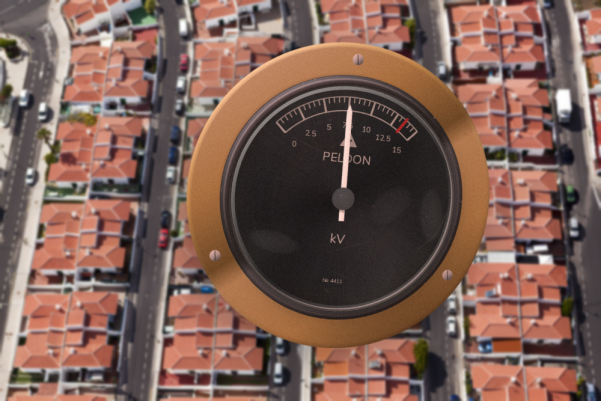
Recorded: 7.5 kV
